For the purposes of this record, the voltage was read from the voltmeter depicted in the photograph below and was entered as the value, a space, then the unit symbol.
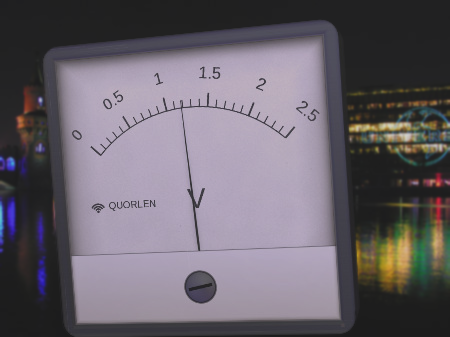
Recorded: 1.2 V
